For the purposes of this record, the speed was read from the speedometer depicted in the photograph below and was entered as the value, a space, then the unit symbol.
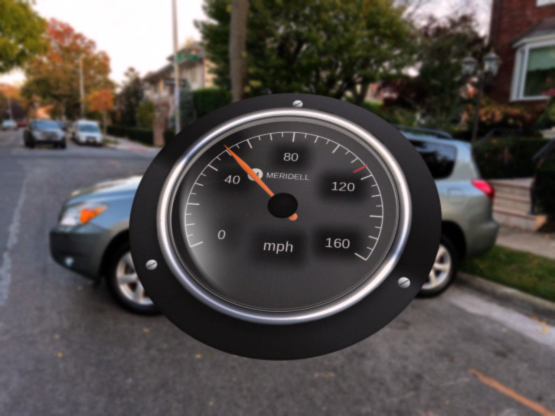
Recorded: 50 mph
